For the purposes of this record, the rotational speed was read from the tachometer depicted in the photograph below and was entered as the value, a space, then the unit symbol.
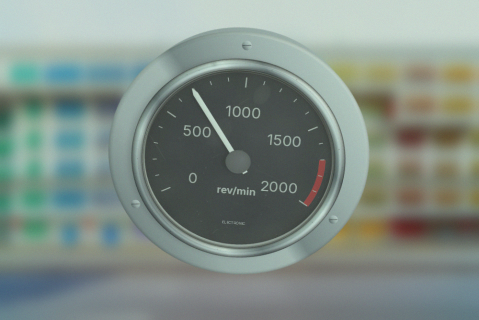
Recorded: 700 rpm
